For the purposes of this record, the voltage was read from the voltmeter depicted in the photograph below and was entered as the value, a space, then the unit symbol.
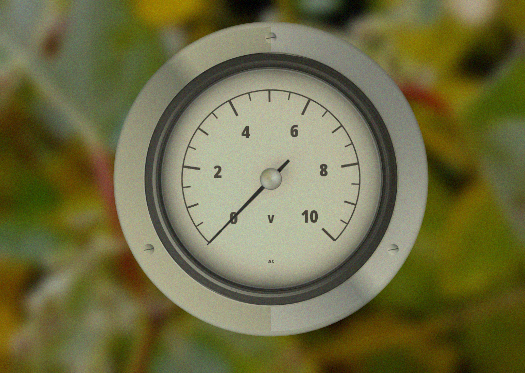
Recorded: 0 V
